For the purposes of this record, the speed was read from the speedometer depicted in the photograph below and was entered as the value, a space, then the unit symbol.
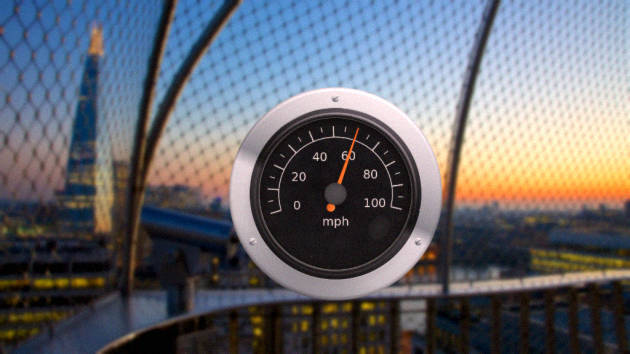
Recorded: 60 mph
